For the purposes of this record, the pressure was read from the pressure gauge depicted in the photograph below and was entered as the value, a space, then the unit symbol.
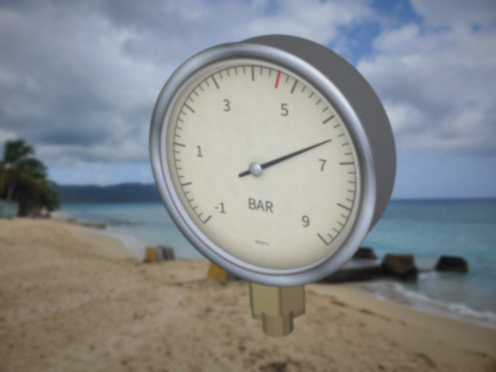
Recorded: 6.4 bar
